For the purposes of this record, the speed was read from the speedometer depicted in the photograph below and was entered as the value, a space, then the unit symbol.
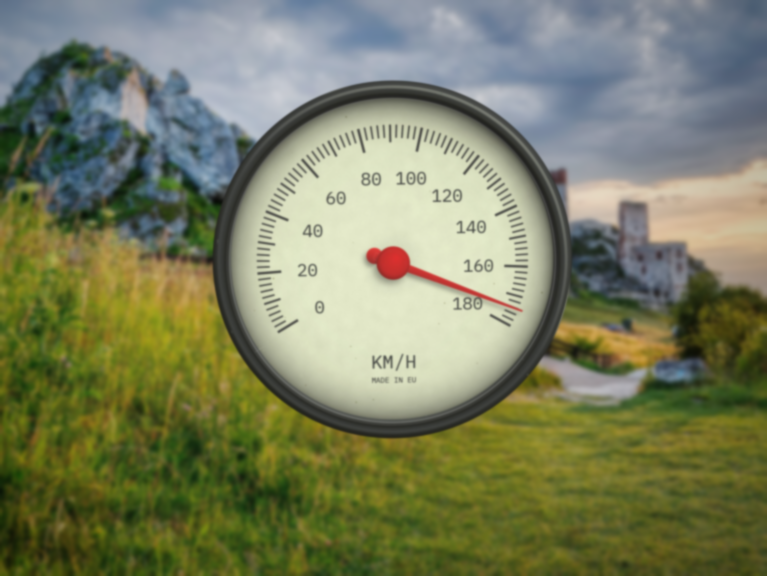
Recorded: 174 km/h
